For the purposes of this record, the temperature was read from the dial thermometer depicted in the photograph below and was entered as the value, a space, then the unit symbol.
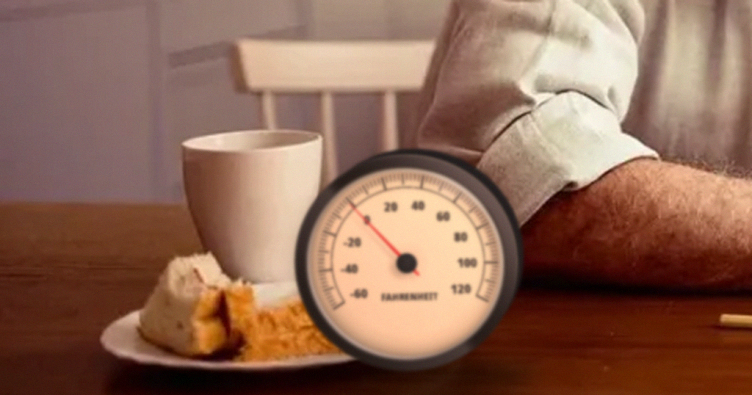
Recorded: 0 °F
